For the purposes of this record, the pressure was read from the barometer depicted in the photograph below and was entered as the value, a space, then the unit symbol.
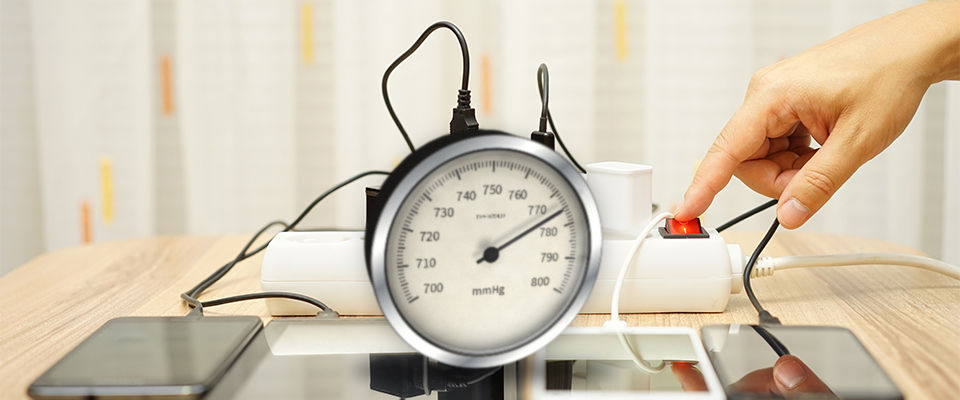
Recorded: 775 mmHg
